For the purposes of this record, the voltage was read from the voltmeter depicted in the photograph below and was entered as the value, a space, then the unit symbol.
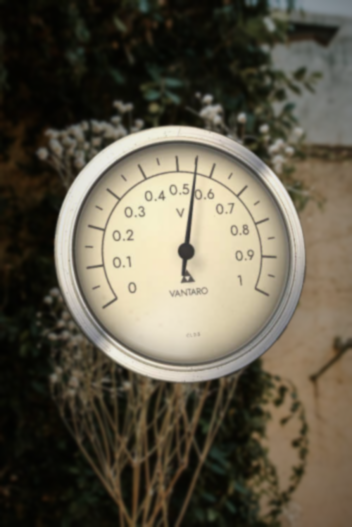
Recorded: 0.55 V
